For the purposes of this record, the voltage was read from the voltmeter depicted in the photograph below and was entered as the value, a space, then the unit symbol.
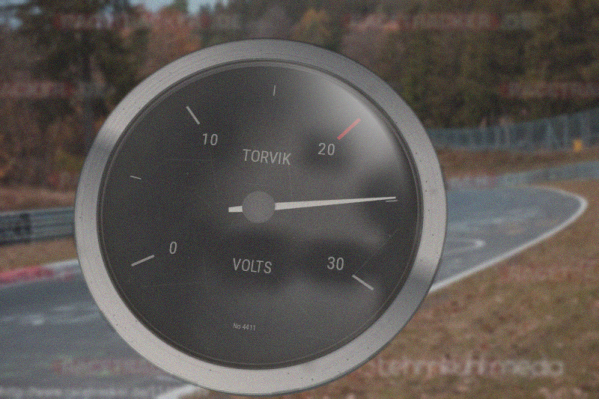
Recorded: 25 V
